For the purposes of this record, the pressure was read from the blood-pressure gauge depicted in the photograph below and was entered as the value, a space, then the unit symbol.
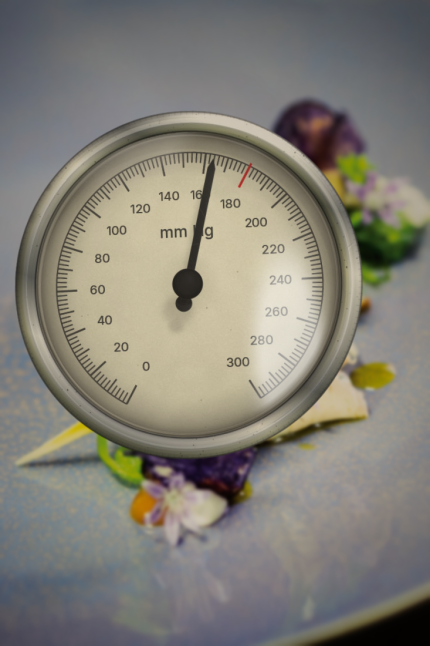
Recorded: 164 mmHg
